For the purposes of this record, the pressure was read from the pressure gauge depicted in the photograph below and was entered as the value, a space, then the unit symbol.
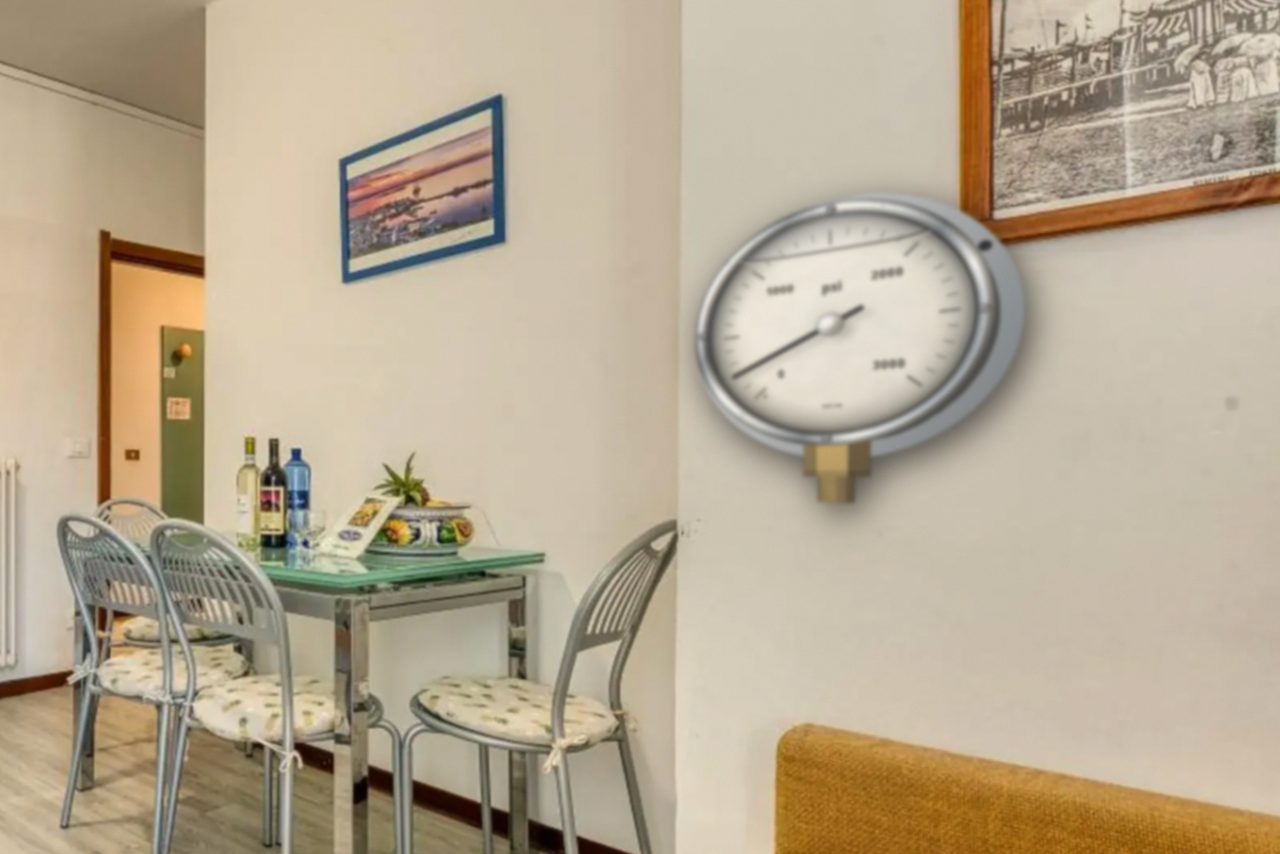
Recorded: 200 psi
